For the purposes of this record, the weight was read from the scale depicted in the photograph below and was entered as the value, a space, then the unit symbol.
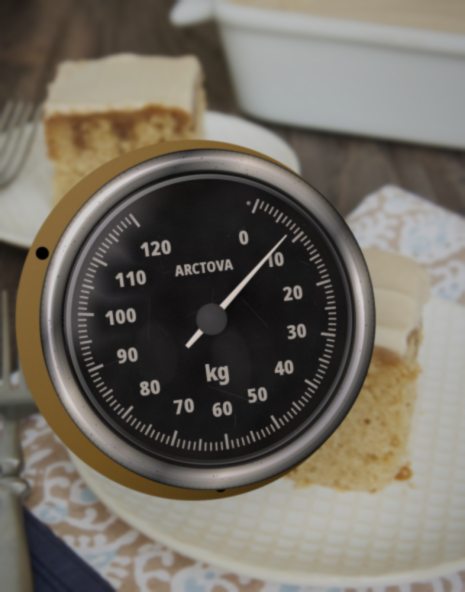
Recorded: 8 kg
